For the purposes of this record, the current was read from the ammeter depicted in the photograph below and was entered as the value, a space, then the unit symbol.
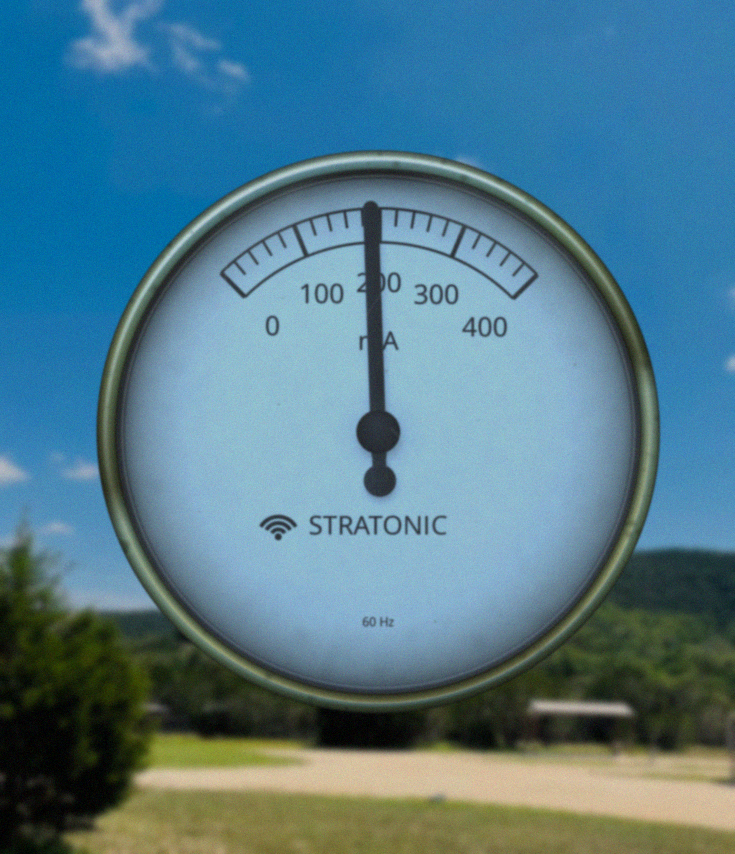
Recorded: 190 mA
